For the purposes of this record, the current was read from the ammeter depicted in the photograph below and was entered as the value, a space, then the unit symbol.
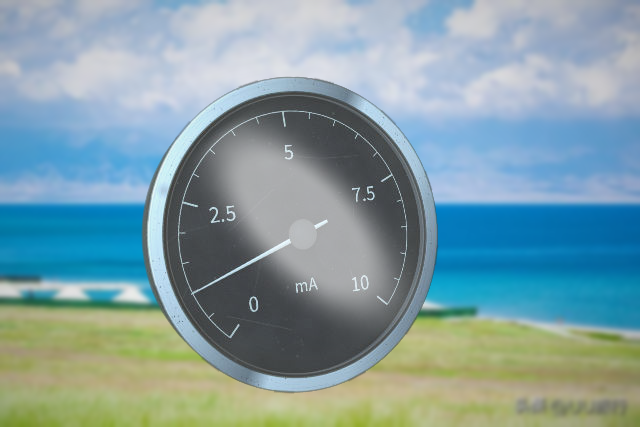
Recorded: 1 mA
